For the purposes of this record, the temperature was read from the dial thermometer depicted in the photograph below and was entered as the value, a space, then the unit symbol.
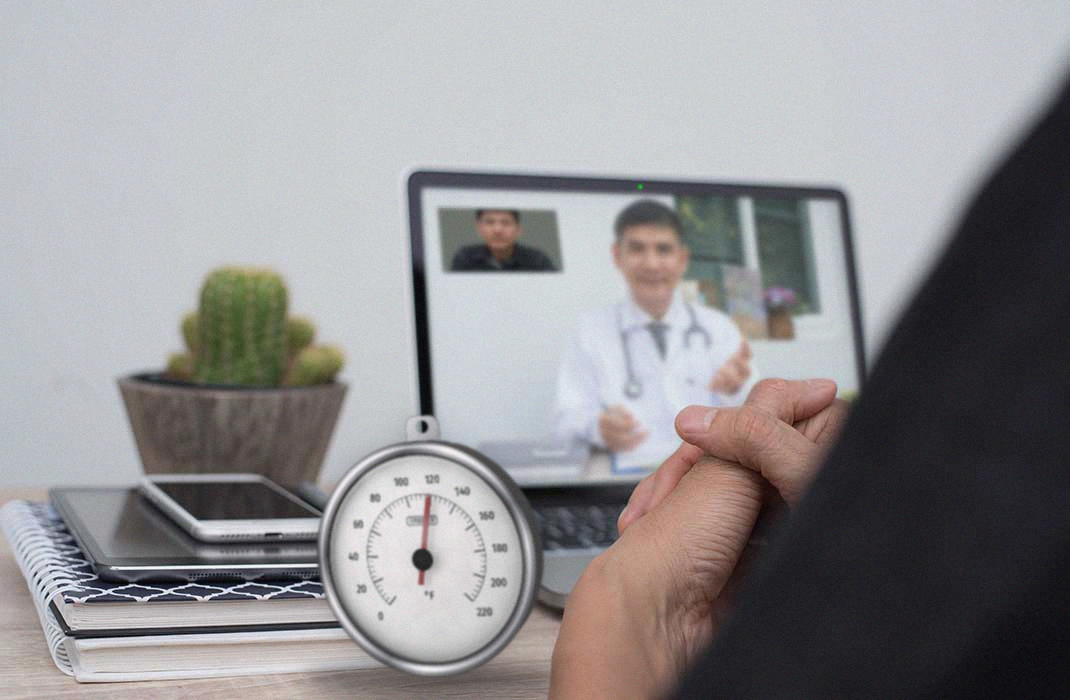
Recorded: 120 °F
